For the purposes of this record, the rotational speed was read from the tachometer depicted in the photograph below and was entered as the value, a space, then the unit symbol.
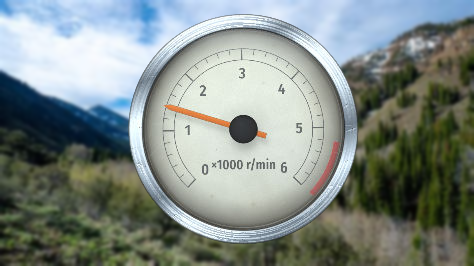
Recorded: 1400 rpm
